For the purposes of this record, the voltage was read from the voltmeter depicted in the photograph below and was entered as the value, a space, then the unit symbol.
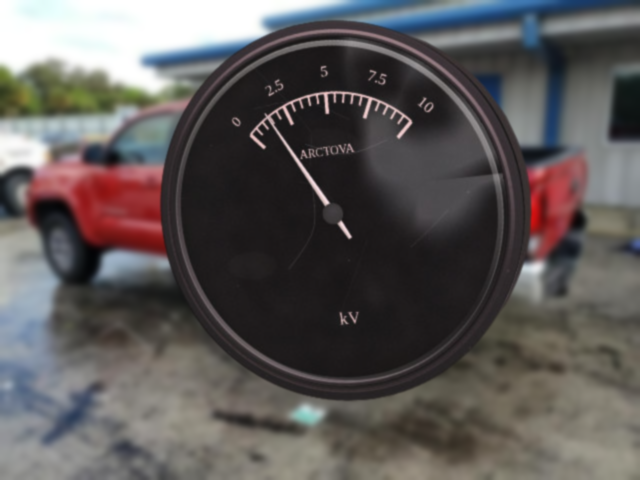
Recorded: 1.5 kV
